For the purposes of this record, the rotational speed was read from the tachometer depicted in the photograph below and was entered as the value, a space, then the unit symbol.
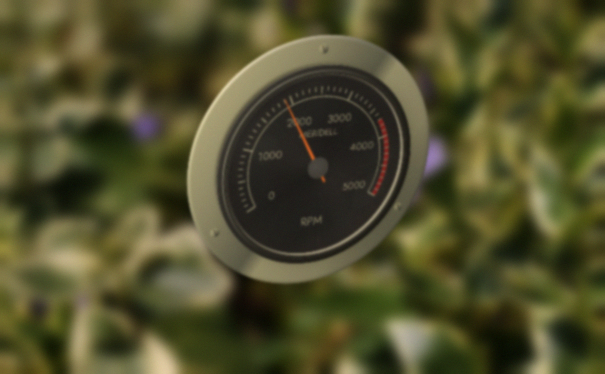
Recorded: 1900 rpm
